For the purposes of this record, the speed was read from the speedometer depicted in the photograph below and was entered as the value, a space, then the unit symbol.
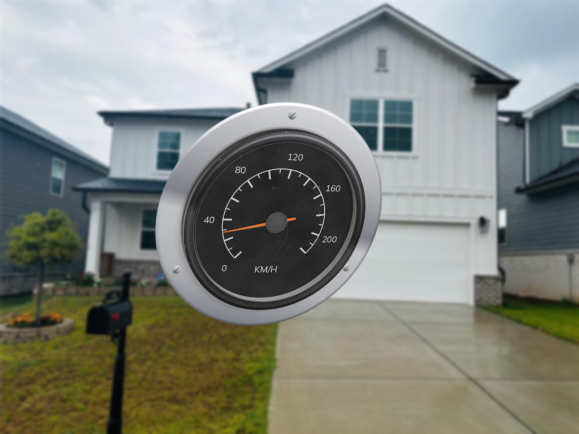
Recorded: 30 km/h
